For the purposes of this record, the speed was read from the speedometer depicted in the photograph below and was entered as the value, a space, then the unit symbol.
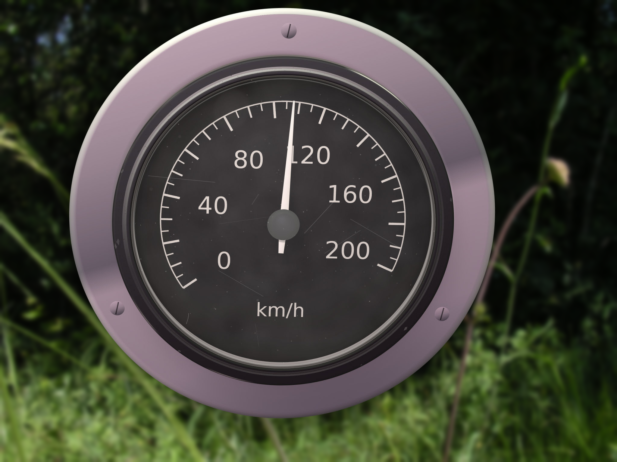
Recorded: 107.5 km/h
